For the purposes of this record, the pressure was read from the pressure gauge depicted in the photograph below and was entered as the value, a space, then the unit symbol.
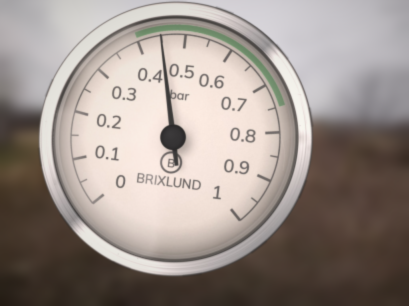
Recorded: 0.45 bar
